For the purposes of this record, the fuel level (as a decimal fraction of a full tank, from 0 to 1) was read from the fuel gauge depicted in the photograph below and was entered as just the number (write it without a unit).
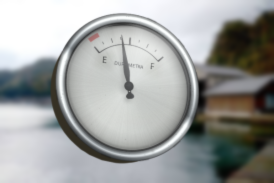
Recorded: 0.375
